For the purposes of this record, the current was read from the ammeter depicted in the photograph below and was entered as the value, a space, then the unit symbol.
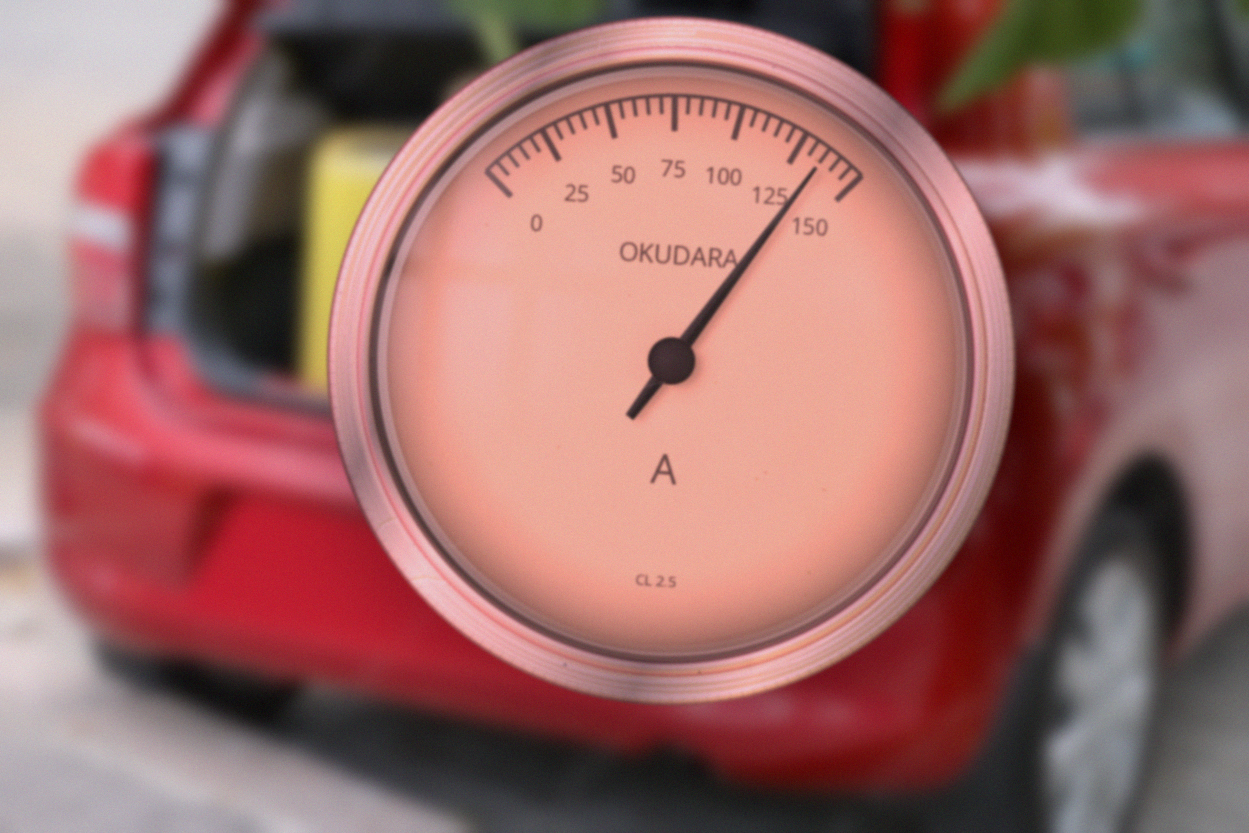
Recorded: 135 A
